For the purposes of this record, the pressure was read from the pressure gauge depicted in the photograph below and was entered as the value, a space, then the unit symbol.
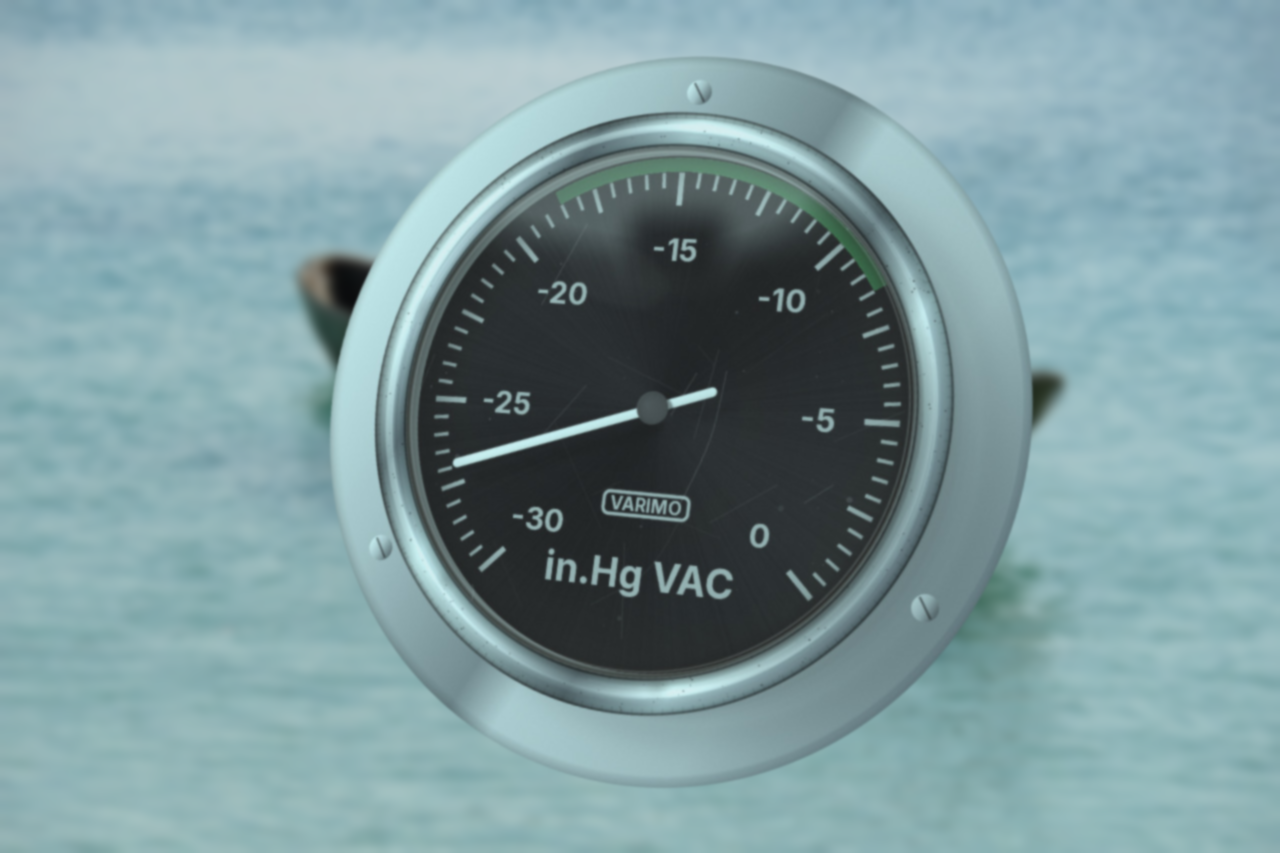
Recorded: -27 inHg
